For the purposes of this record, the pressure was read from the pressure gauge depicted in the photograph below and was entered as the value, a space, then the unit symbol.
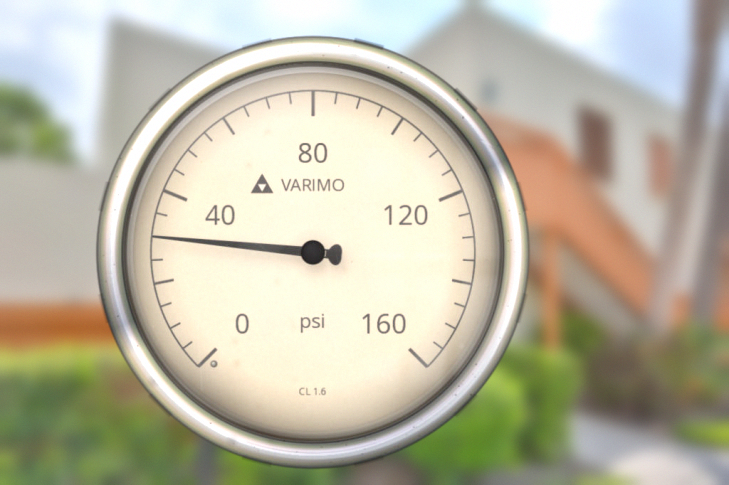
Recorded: 30 psi
